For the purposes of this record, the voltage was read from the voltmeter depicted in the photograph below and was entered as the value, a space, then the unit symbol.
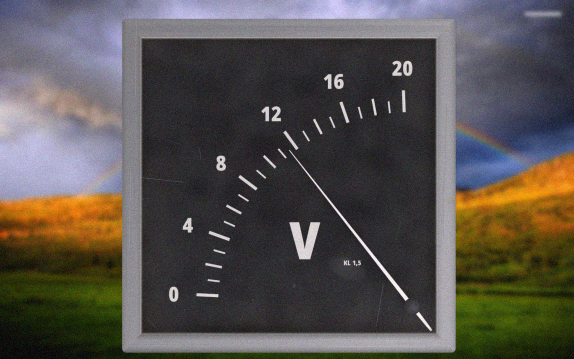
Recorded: 11.5 V
